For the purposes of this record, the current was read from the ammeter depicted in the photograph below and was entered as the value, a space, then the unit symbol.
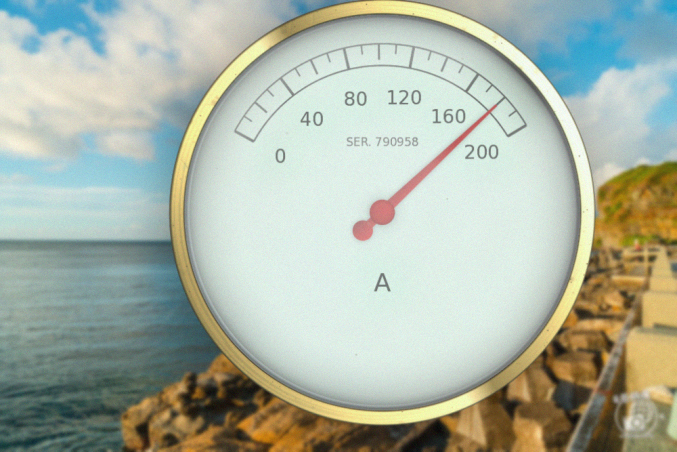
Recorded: 180 A
